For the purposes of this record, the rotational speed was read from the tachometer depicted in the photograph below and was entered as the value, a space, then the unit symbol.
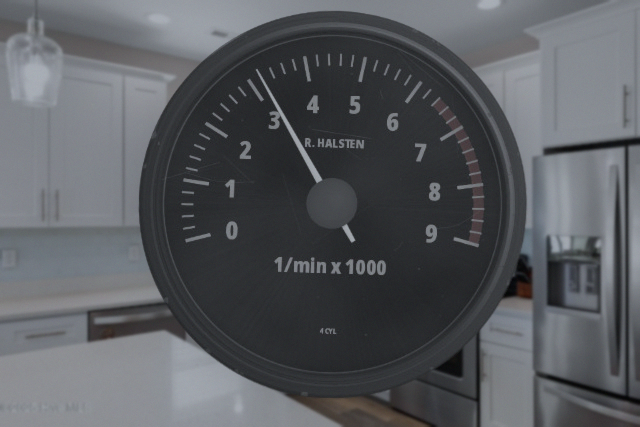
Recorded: 3200 rpm
